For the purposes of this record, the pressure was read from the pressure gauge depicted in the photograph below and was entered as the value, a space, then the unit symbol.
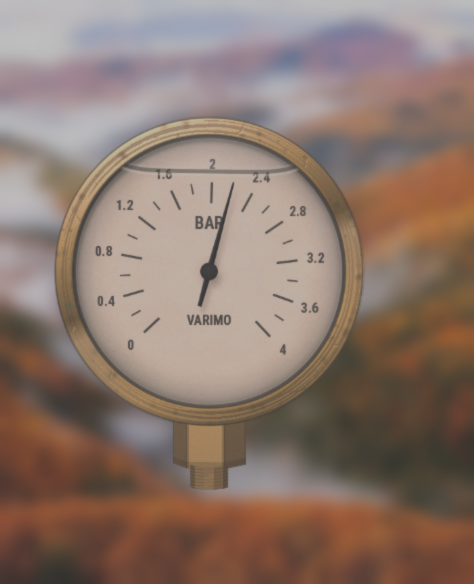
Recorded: 2.2 bar
